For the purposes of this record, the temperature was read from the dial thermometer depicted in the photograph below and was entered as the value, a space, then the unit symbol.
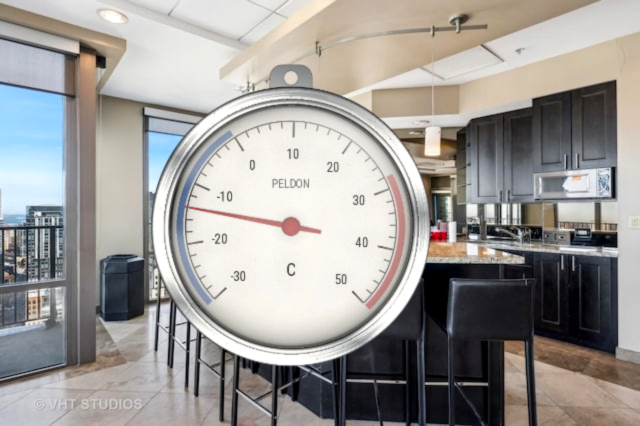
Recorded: -14 °C
